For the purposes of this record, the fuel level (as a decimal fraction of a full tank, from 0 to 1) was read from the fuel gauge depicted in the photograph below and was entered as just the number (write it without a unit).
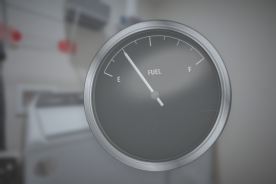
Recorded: 0.25
